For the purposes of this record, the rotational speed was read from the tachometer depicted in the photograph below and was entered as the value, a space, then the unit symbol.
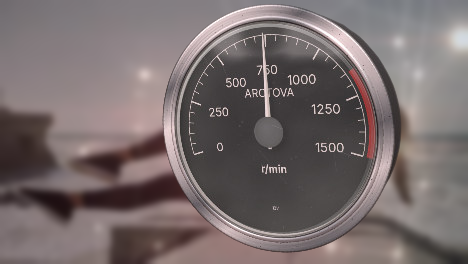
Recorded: 750 rpm
